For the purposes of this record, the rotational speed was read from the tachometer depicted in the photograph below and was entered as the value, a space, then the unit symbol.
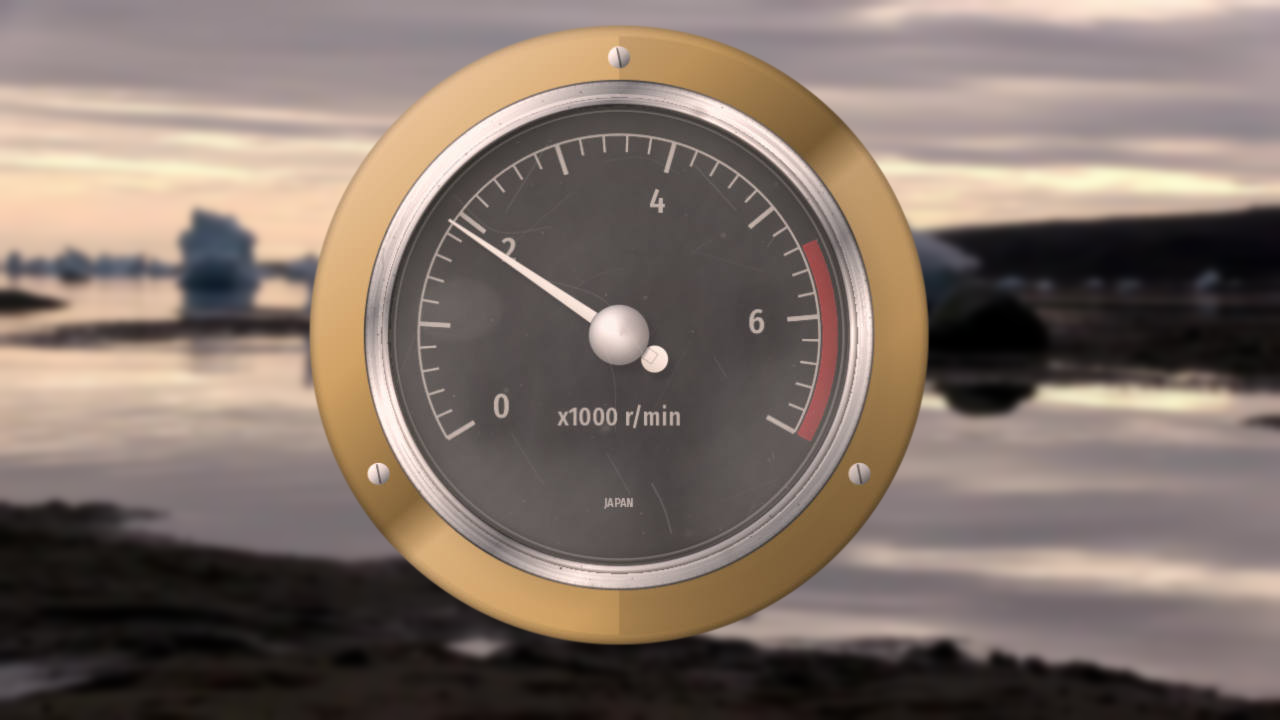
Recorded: 1900 rpm
